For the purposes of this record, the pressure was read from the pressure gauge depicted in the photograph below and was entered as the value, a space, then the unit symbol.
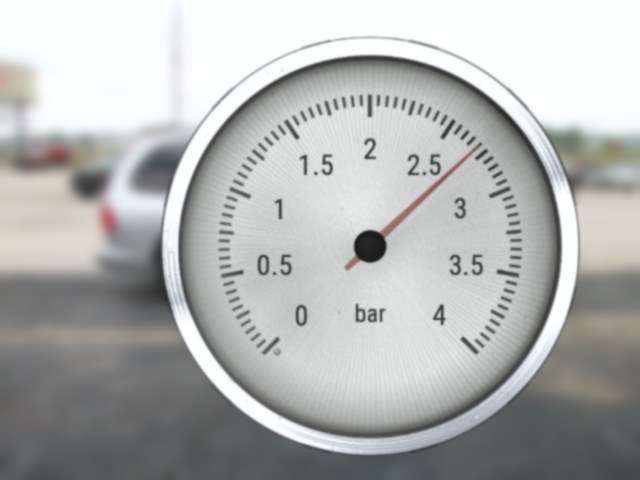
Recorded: 2.7 bar
